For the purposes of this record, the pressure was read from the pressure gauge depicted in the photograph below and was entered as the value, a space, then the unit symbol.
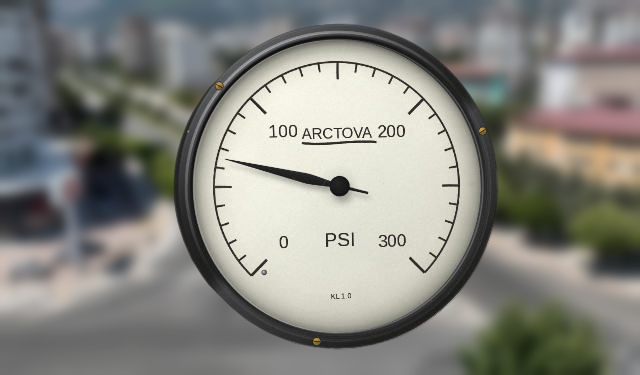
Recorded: 65 psi
